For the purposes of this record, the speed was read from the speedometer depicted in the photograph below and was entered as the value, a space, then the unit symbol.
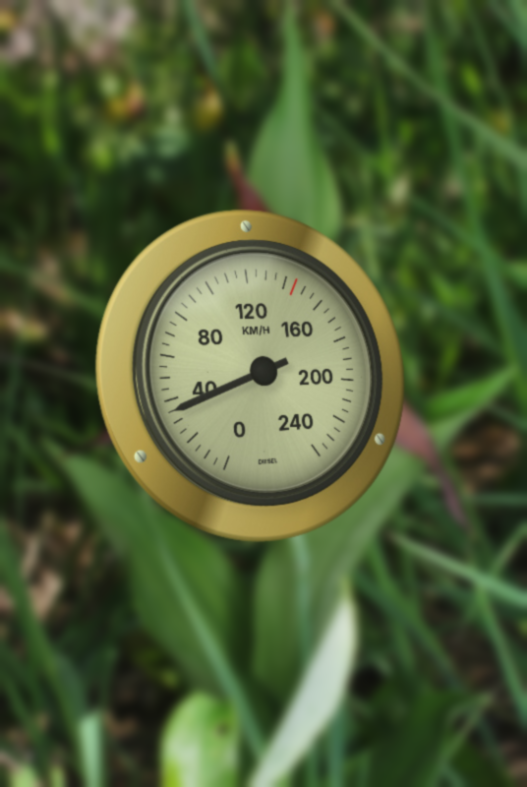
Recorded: 35 km/h
